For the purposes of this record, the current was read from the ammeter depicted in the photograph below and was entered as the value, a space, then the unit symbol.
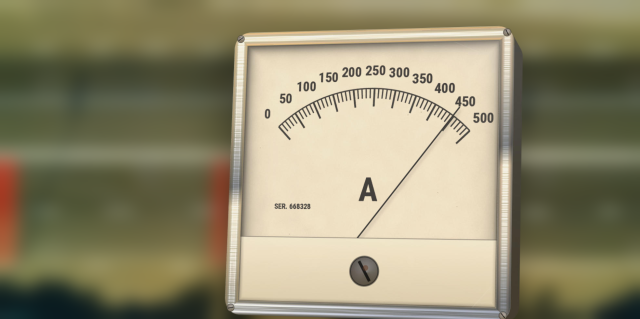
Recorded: 450 A
